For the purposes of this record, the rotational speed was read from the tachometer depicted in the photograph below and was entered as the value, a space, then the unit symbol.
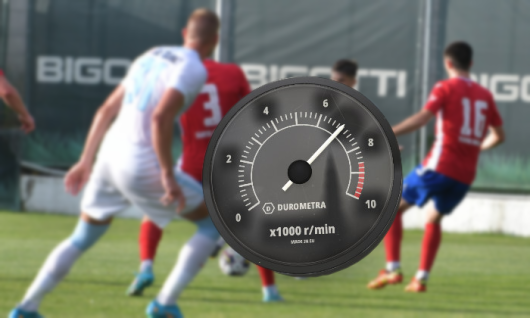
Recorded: 7000 rpm
